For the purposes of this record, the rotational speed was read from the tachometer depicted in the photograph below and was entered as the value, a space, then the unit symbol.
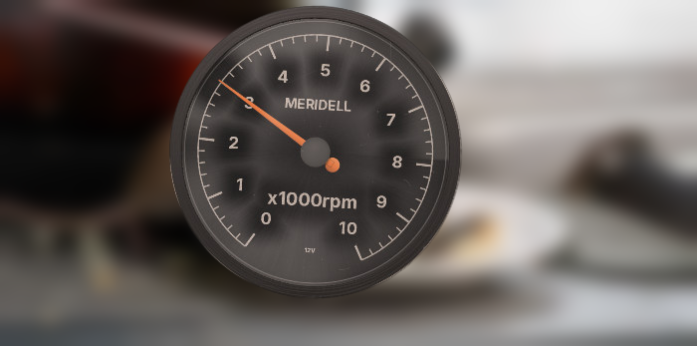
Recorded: 3000 rpm
